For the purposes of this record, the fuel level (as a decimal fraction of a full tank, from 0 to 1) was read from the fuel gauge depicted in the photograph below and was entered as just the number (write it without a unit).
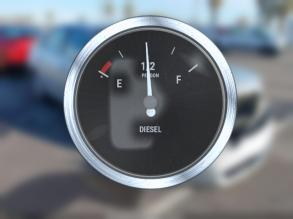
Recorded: 0.5
